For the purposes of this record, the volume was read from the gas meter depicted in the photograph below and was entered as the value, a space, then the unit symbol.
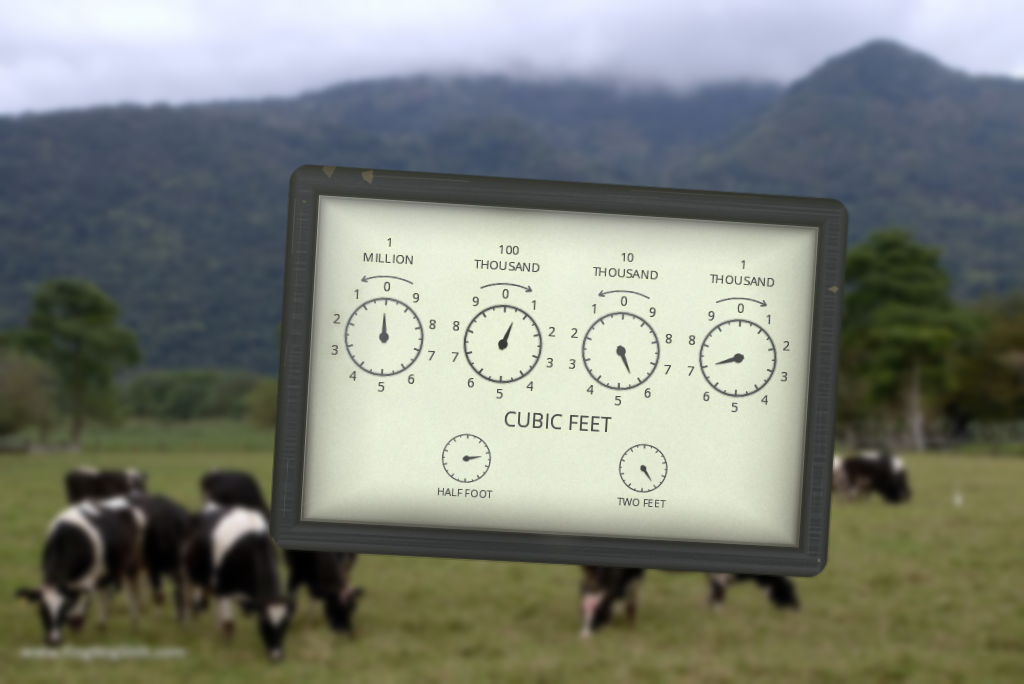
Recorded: 5700 ft³
